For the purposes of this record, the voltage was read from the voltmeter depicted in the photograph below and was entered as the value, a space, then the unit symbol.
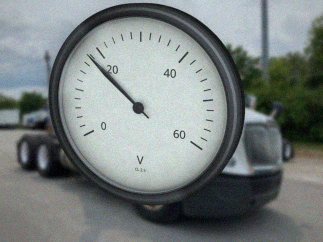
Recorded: 18 V
